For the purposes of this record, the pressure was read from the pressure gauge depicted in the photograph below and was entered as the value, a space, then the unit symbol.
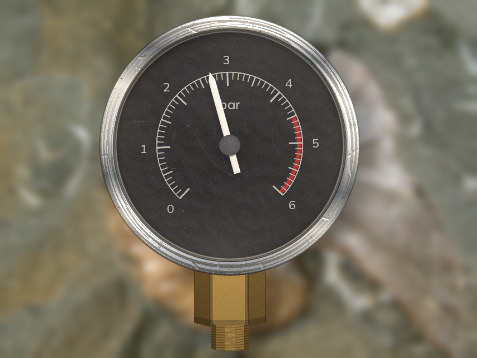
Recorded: 2.7 bar
